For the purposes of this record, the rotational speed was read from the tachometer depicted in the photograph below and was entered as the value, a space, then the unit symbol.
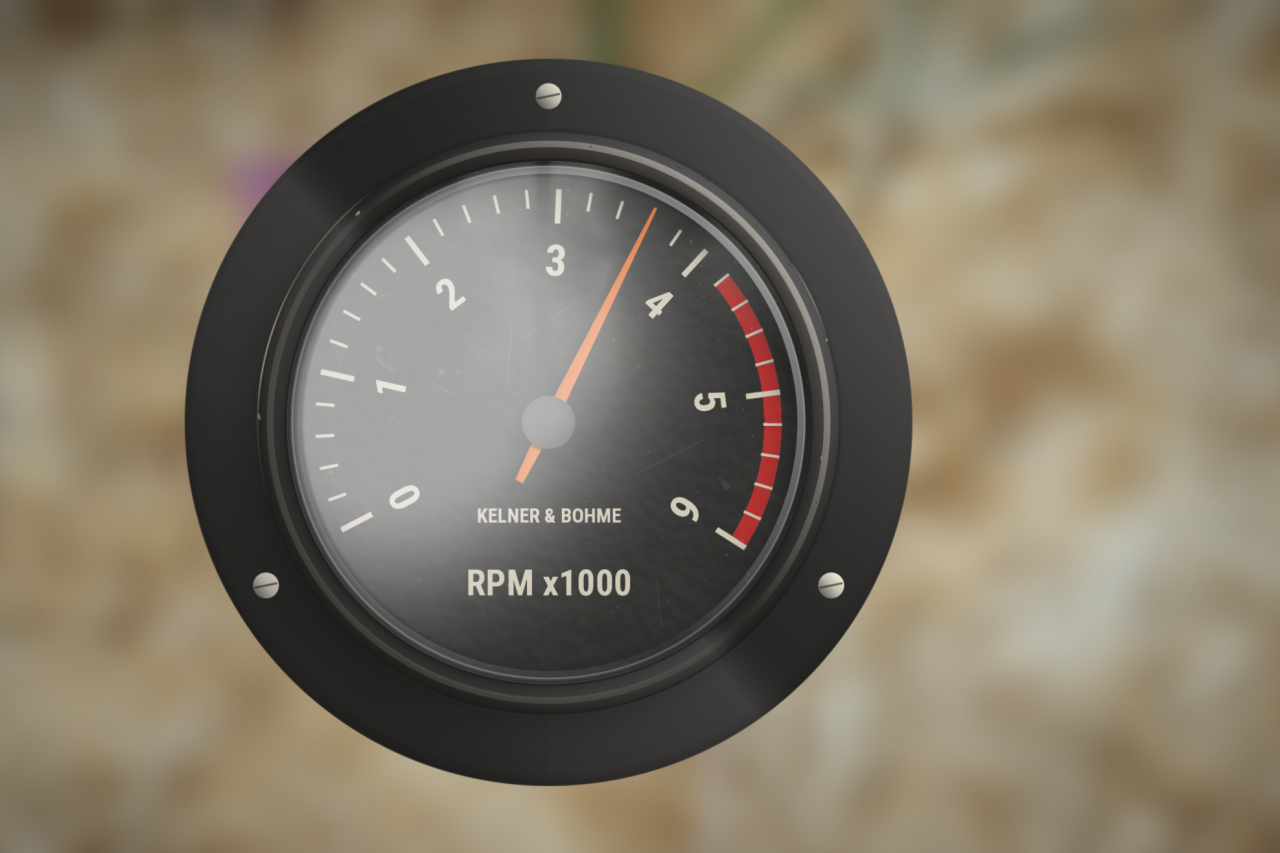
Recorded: 3600 rpm
